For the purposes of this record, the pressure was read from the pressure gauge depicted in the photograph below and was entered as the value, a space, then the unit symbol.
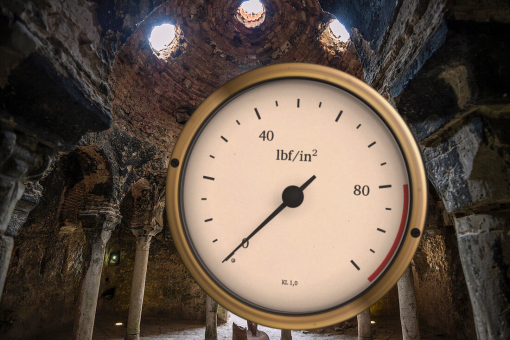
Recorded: 0 psi
